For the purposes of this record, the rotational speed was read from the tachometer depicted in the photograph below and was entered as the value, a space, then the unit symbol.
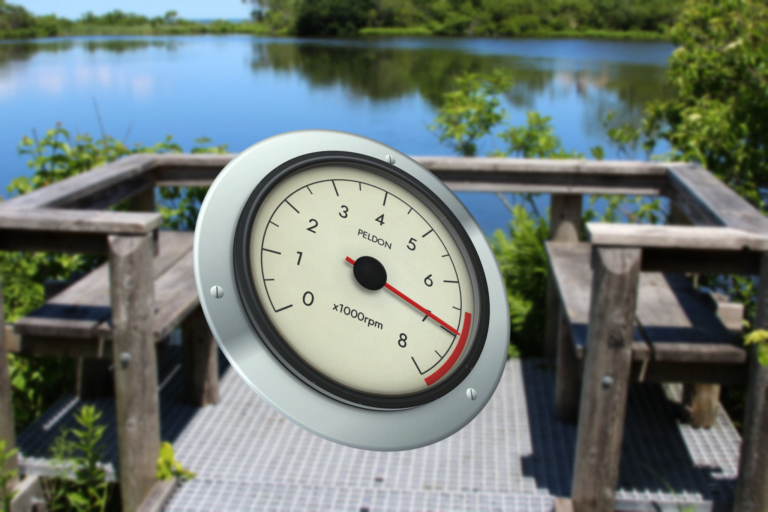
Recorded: 7000 rpm
